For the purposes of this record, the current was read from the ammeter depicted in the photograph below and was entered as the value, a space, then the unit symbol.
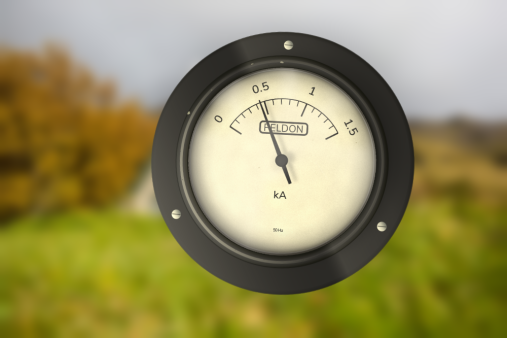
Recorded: 0.45 kA
